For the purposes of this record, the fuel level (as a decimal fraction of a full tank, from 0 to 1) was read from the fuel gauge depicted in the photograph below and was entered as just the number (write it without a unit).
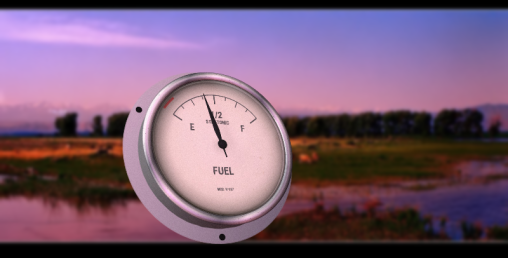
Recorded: 0.375
